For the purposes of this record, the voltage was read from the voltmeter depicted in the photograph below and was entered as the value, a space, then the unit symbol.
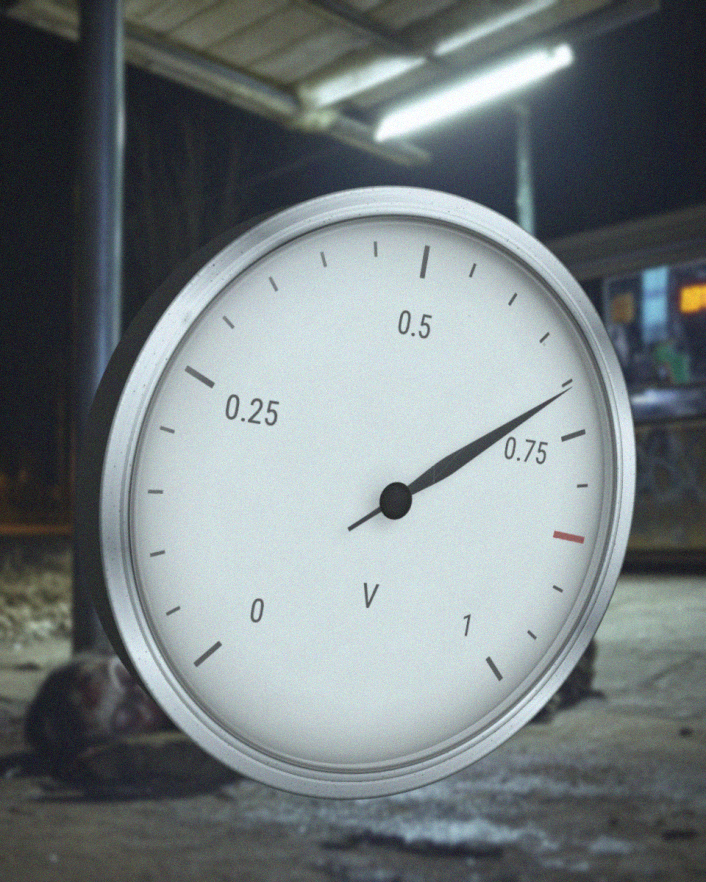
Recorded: 0.7 V
